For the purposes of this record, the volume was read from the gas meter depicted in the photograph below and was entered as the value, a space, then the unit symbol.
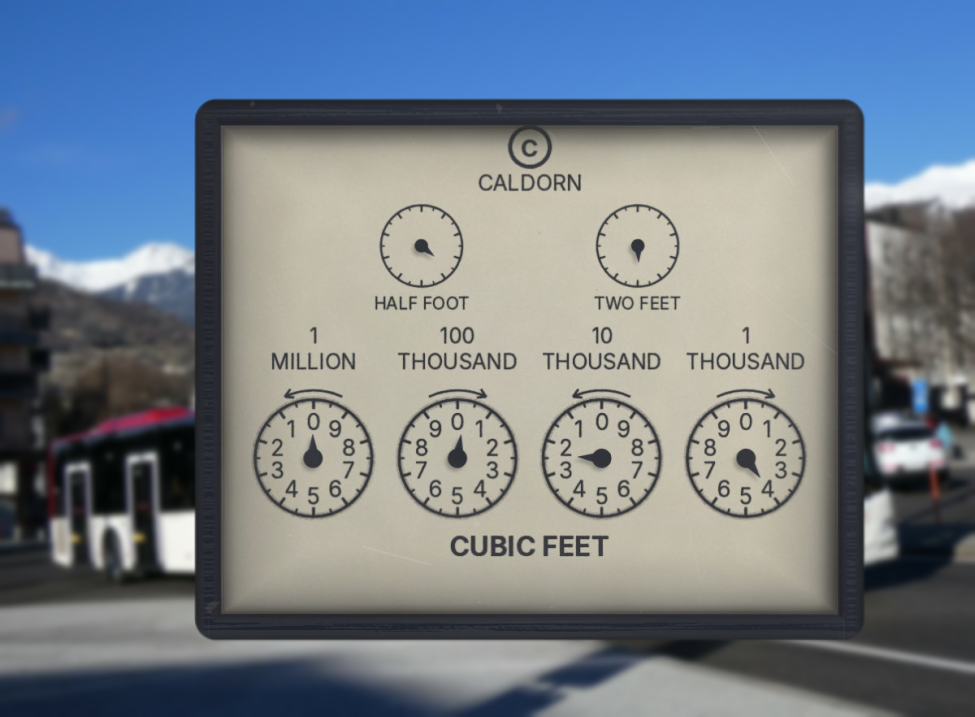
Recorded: 2400 ft³
